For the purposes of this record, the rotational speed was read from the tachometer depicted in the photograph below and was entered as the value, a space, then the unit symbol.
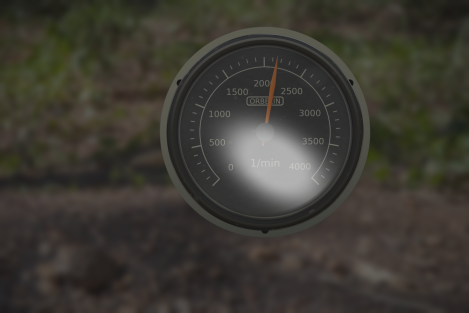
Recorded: 2150 rpm
